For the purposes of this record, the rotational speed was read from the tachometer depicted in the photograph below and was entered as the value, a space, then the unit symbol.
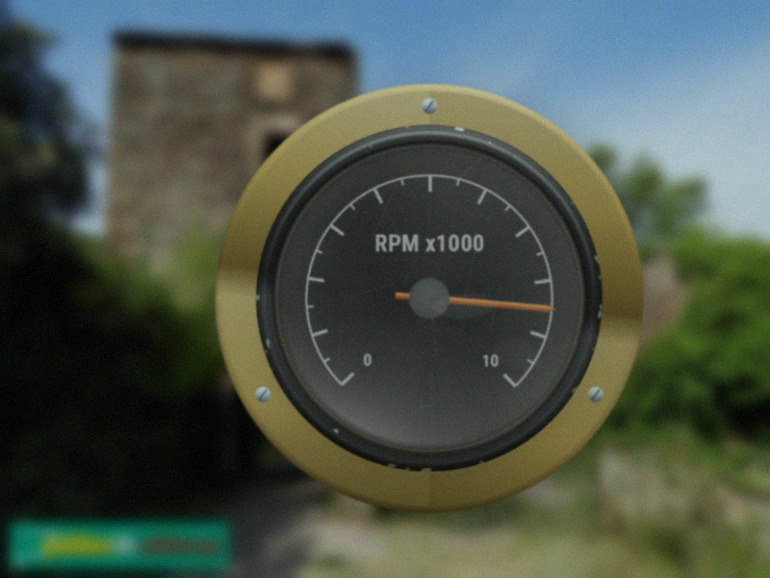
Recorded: 8500 rpm
